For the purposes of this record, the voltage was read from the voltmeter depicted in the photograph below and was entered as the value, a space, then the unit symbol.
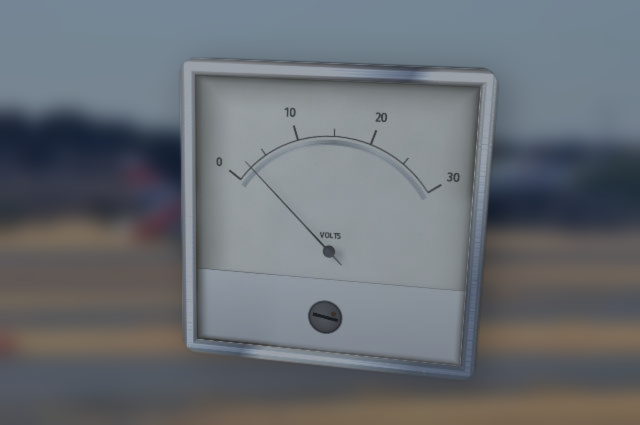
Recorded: 2.5 V
